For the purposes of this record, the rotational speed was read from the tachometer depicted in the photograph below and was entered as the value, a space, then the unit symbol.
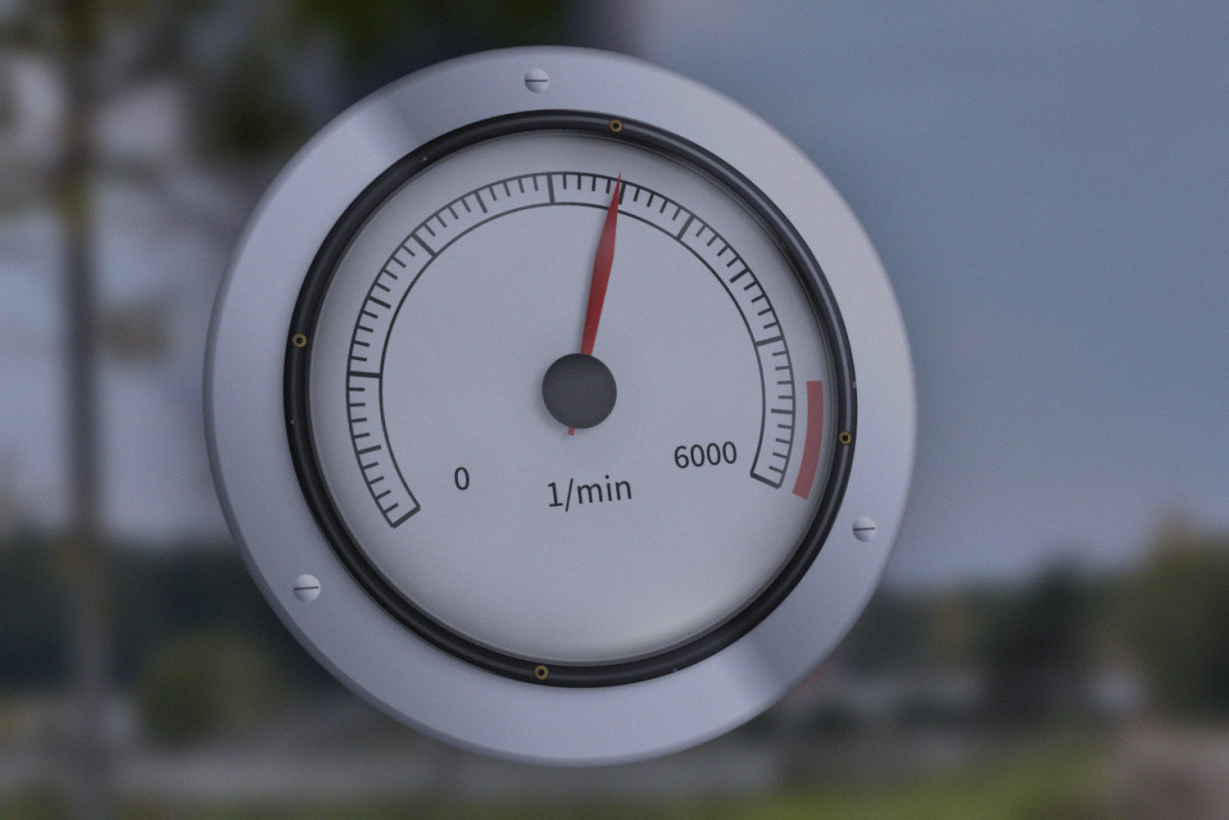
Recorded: 3450 rpm
